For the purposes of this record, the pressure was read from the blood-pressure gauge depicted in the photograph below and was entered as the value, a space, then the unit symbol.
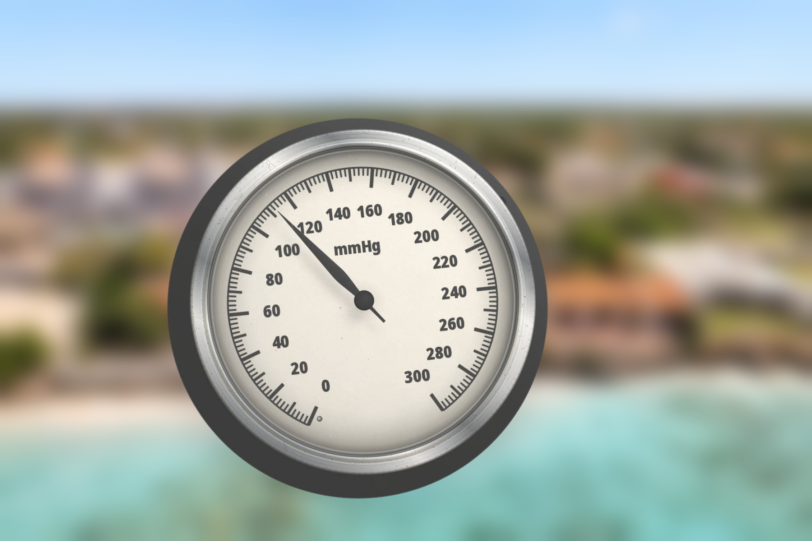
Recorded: 112 mmHg
